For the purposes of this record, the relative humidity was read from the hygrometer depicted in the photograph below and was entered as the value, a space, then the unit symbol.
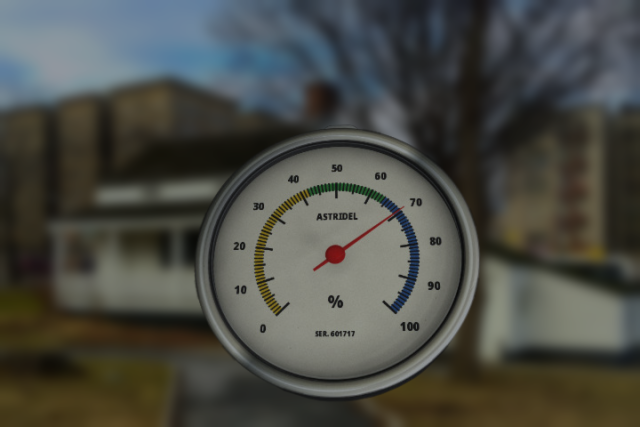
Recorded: 70 %
